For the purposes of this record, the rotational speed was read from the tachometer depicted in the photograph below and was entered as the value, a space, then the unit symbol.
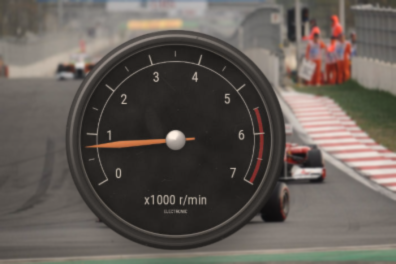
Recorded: 750 rpm
